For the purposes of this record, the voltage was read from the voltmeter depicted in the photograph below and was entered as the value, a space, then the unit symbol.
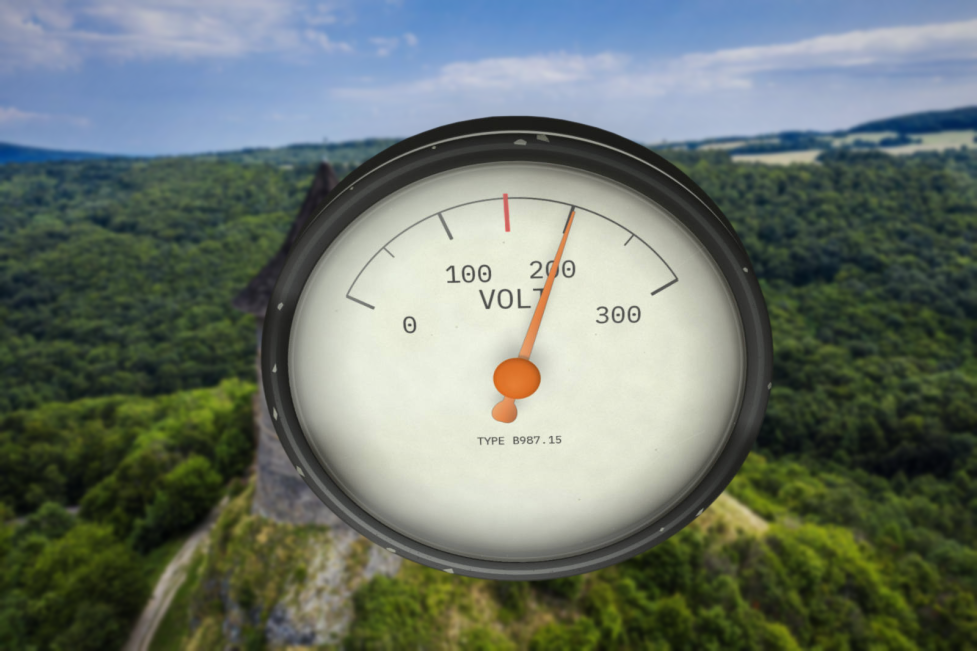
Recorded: 200 V
